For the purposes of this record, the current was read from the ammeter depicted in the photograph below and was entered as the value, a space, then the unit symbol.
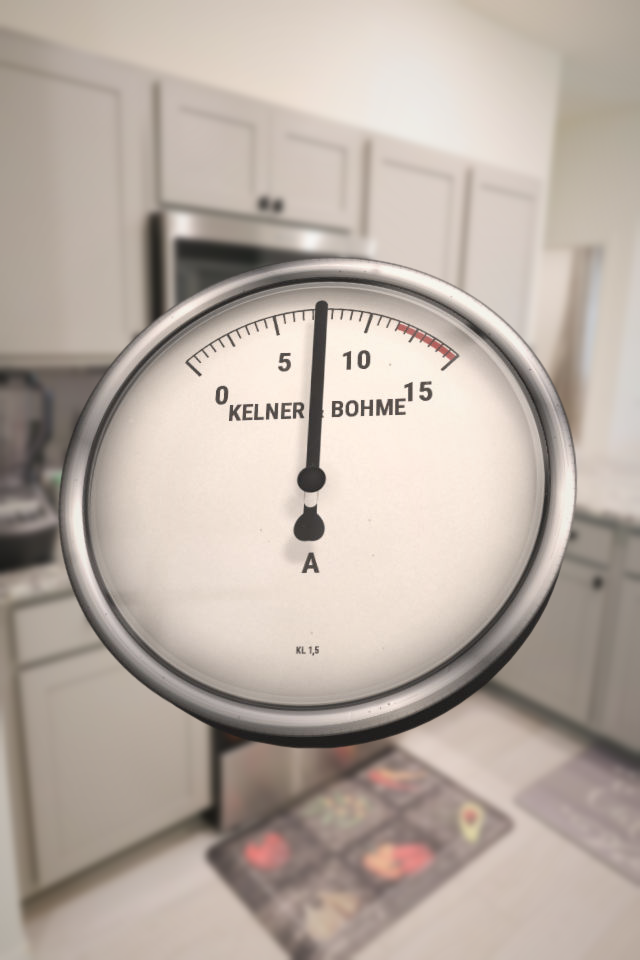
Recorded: 7.5 A
